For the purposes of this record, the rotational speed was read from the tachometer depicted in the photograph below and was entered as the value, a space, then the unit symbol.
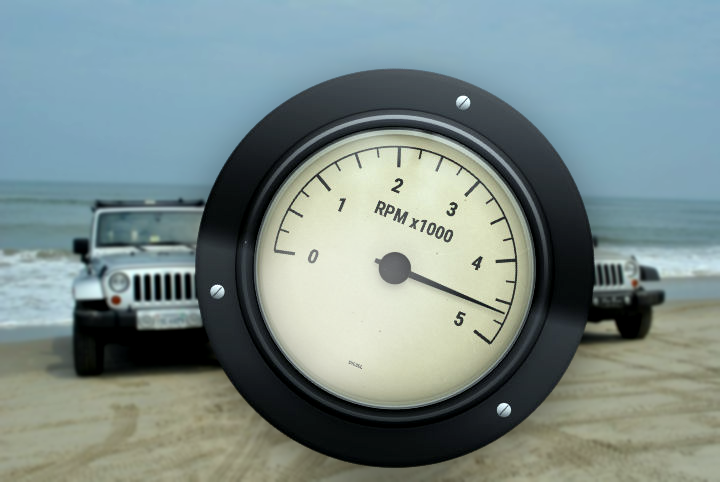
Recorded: 4625 rpm
